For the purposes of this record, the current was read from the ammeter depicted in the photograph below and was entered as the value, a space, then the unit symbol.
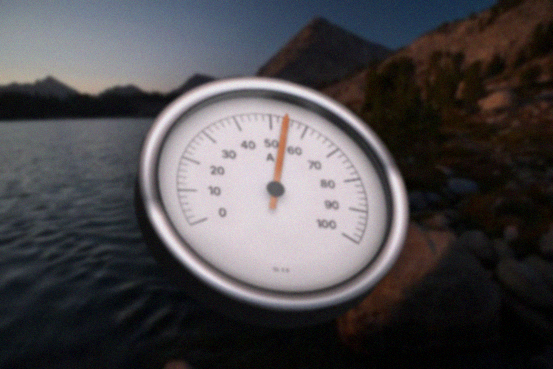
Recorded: 54 A
